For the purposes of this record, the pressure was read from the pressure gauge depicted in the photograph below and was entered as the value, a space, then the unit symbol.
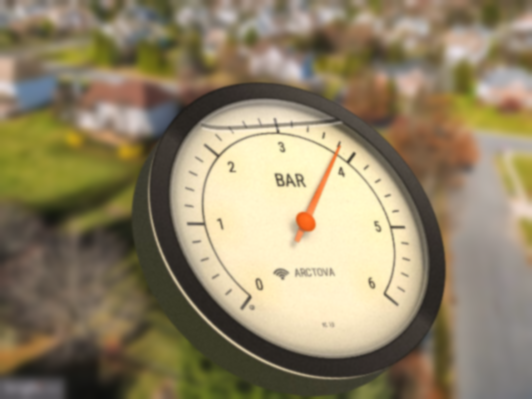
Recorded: 3.8 bar
